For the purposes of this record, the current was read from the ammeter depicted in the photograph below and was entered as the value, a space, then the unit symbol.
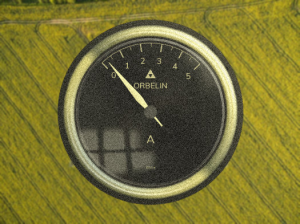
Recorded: 0.25 A
